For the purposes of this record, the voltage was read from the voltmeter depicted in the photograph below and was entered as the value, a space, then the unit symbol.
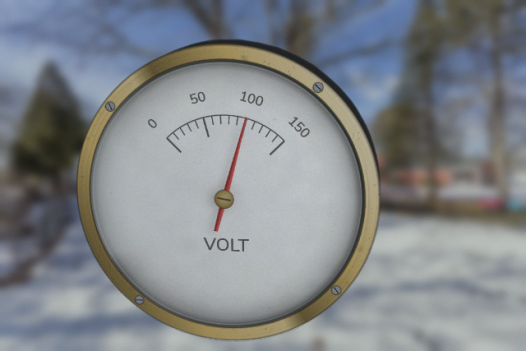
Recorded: 100 V
